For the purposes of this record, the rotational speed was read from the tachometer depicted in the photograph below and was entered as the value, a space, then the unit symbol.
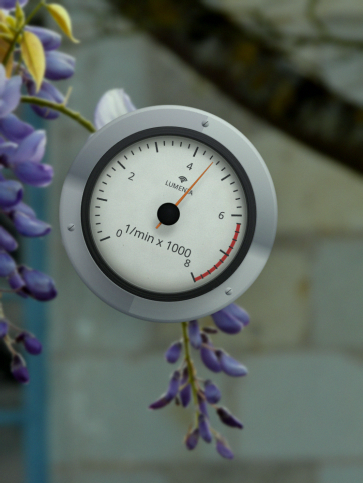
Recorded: 4500 rpm
